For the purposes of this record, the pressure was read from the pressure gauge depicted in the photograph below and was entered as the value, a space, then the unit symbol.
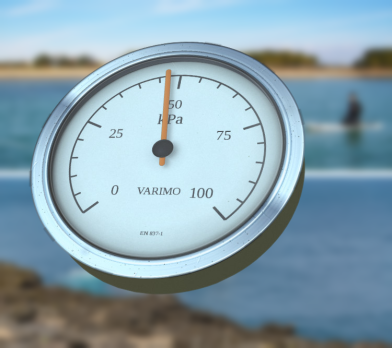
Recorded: 47.5 kPa
